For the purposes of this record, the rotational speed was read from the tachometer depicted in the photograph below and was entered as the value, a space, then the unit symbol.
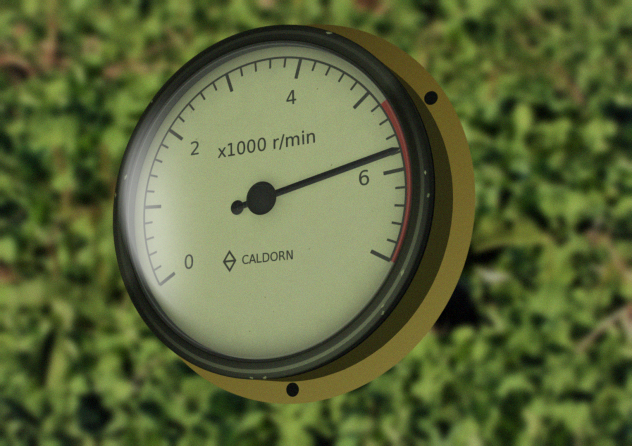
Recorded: 5800 rpm
